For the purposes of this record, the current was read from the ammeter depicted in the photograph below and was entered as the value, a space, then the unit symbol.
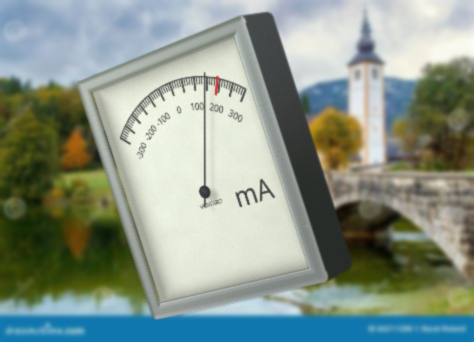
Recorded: 150 mA
